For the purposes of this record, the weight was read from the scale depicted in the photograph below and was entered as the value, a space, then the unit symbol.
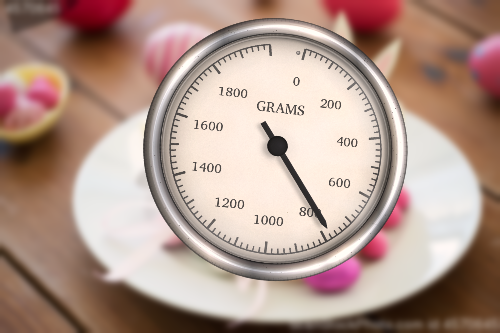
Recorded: 780 g
